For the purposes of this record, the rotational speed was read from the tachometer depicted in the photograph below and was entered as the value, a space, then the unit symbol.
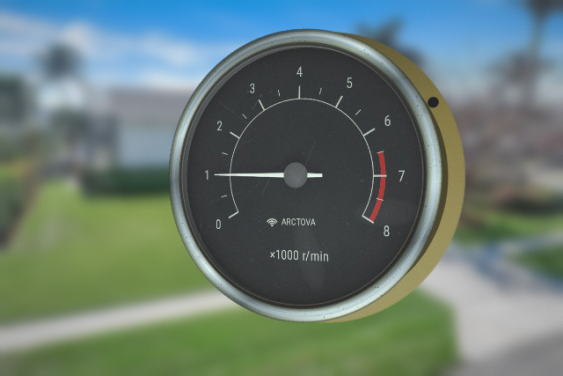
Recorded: 1000 rpm
